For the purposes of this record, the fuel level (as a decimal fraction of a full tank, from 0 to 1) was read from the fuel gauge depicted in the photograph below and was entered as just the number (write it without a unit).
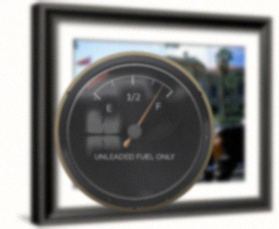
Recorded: 0.875
